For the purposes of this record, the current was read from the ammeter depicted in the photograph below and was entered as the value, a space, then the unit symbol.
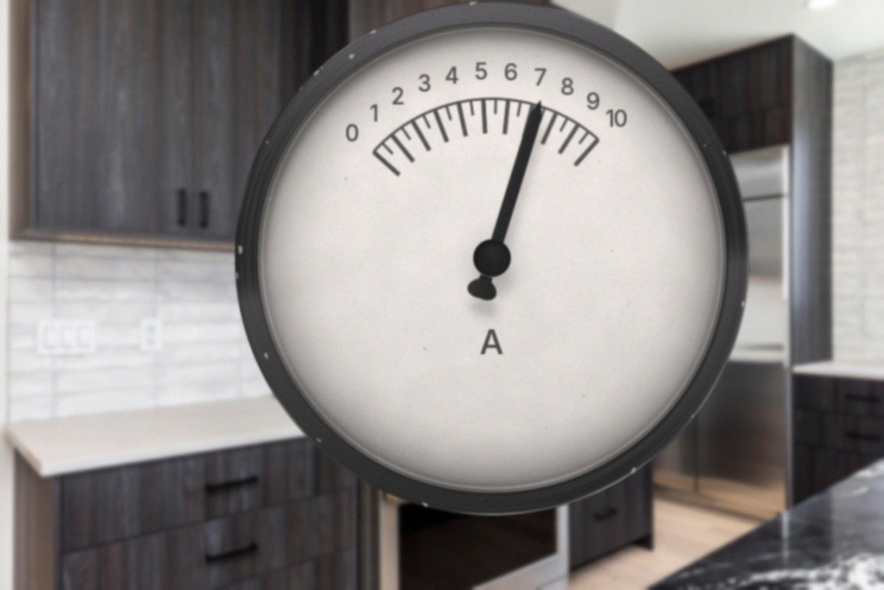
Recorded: 7.25 A
